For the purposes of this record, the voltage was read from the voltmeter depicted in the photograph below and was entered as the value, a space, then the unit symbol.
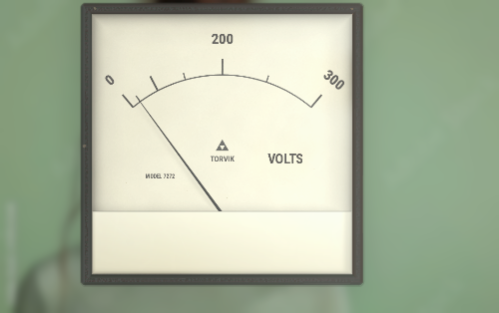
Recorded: 50 V
